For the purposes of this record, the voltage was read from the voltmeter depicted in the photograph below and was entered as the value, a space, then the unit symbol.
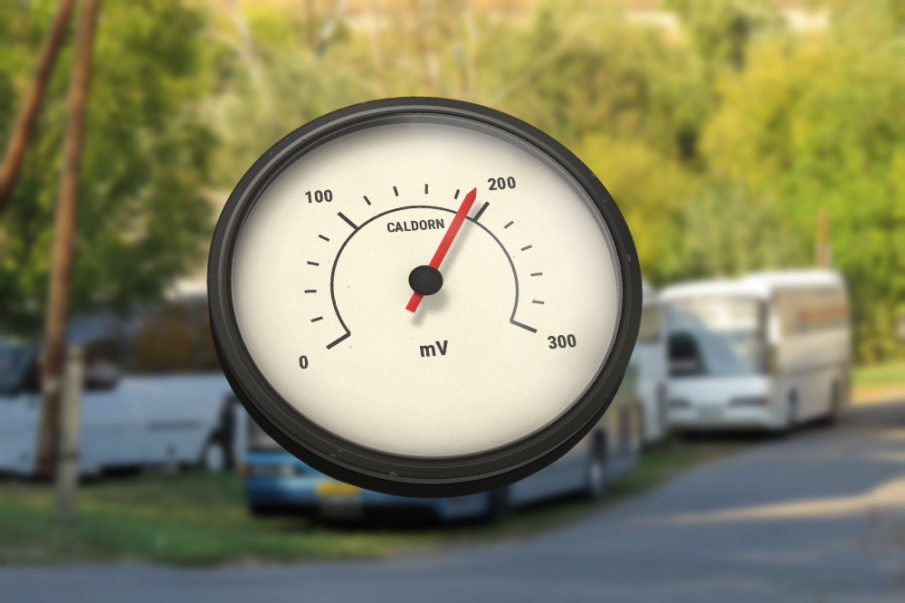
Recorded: 190 mV
